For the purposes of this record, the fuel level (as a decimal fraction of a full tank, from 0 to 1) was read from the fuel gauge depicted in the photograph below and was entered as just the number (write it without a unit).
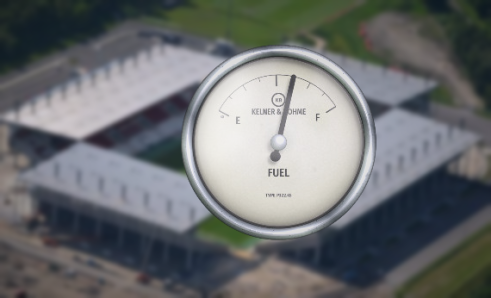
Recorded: 0.625
